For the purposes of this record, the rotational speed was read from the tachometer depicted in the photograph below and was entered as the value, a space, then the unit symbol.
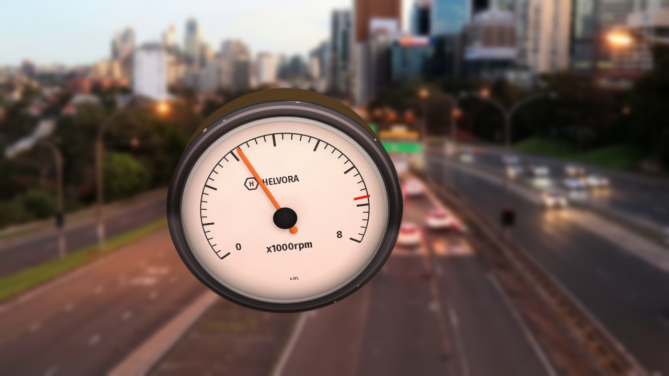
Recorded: 3200 rpm
